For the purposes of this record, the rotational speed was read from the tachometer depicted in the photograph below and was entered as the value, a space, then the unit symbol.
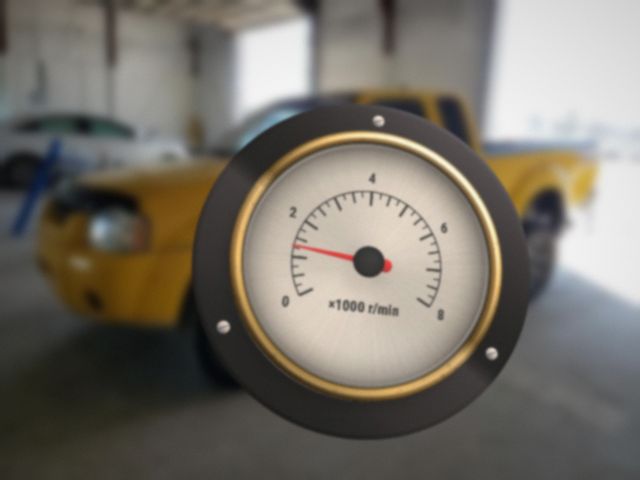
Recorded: 1250 rpm
